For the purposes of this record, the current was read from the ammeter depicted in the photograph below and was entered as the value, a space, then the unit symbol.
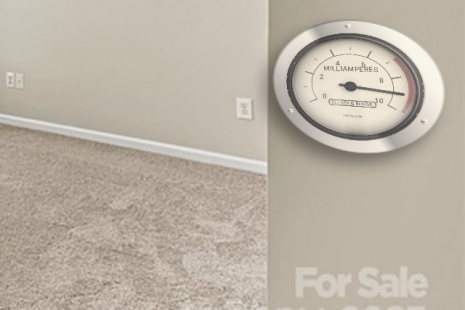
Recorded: 9 mA
